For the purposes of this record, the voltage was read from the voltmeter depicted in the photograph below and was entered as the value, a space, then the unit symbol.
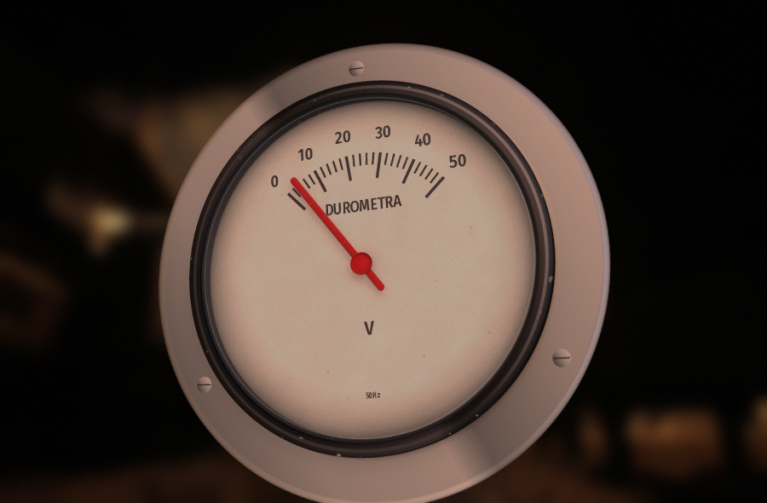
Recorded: 4 V
